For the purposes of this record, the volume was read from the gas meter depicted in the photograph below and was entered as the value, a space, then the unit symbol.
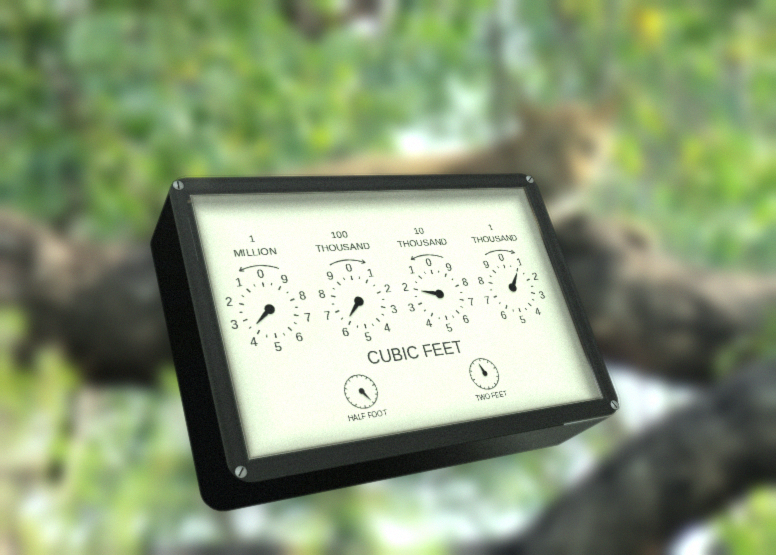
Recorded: 362100 ft³
